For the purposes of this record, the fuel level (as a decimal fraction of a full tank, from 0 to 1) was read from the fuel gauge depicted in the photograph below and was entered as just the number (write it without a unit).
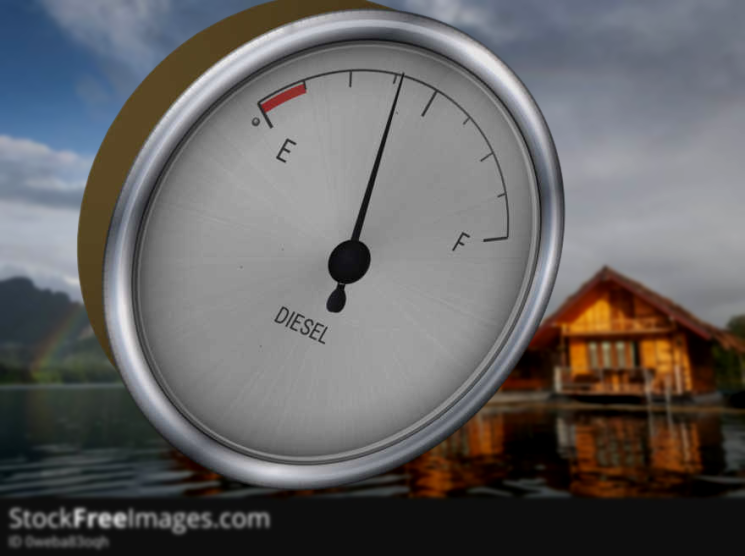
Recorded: 0.375
